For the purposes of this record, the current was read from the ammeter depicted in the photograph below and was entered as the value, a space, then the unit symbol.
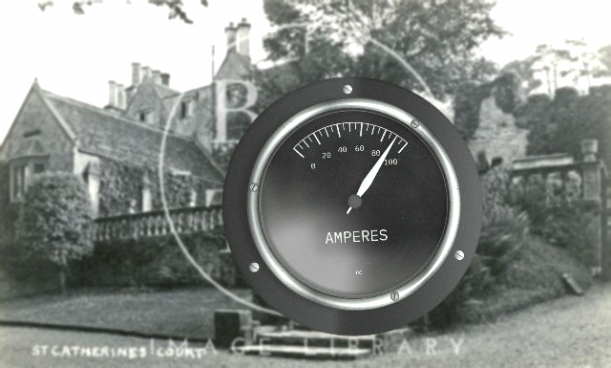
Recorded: 90 A
